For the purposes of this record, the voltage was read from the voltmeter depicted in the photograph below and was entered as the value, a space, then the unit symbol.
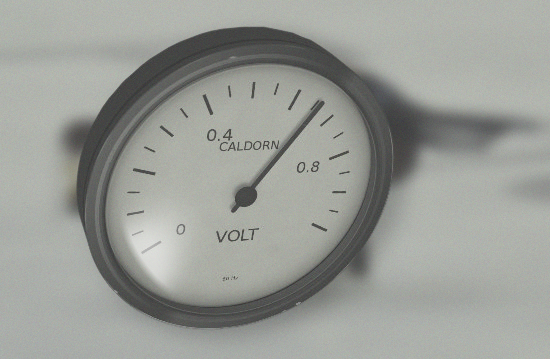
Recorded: 0.65 V
